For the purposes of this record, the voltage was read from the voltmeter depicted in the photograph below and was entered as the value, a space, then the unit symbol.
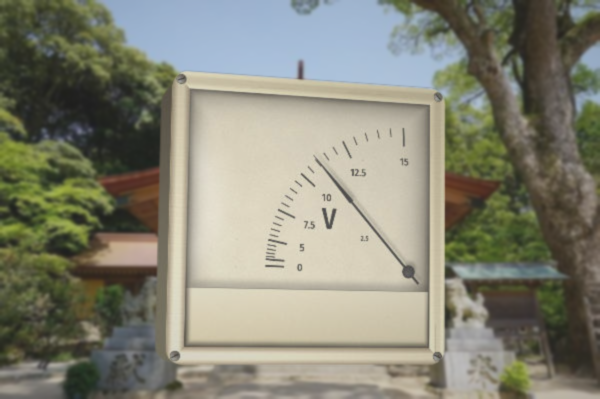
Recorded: 11 V
